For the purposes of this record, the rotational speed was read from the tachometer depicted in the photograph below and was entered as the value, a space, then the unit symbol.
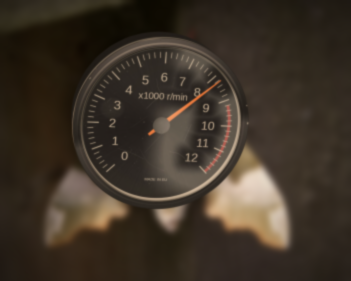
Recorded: 8200 rpm
